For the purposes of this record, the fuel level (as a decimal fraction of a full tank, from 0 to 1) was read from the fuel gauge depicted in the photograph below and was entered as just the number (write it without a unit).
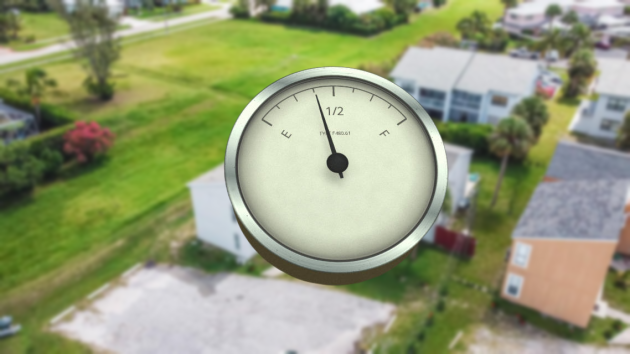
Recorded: 0.375
